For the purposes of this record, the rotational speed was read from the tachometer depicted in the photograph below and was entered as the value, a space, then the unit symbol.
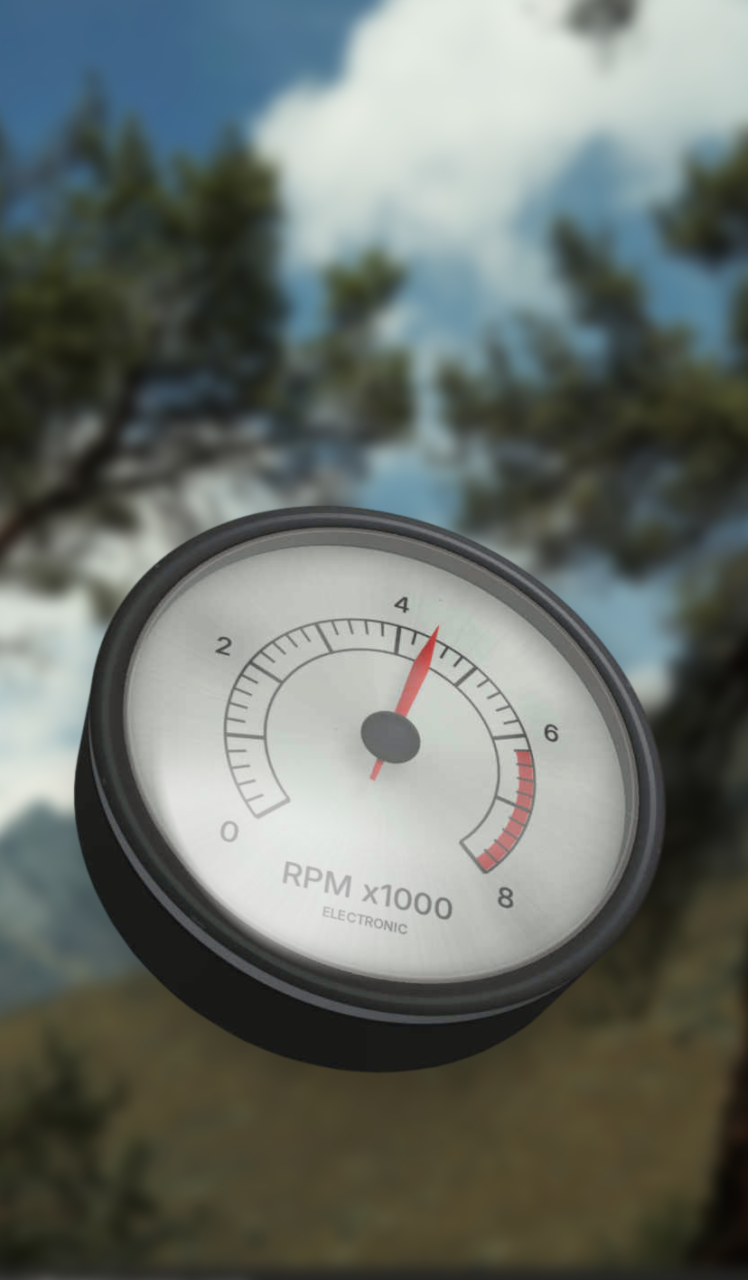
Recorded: 4400 rpm
